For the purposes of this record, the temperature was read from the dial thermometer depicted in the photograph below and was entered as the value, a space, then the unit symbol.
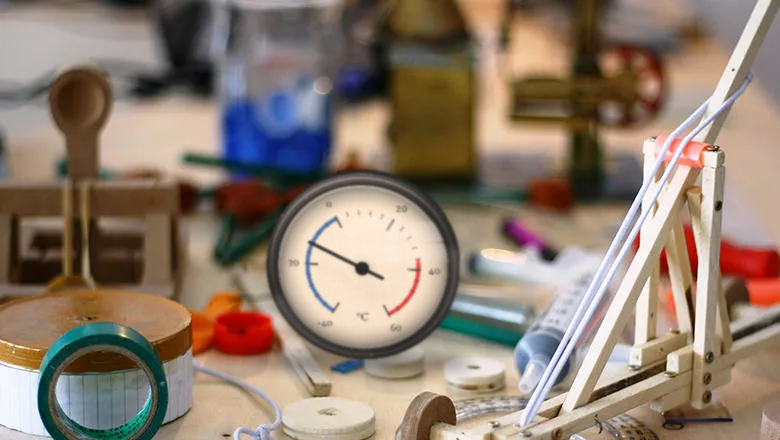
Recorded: -12 °C
